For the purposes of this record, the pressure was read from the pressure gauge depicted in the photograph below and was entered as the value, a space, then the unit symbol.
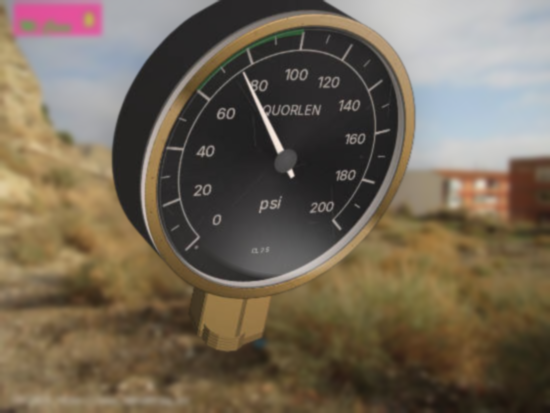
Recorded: 75 psi
